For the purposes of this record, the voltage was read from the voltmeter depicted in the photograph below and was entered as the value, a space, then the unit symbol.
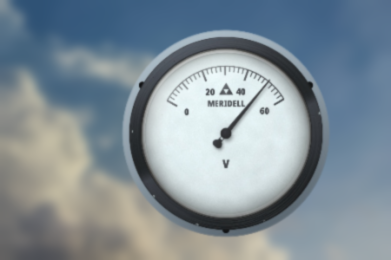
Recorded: 50 V
